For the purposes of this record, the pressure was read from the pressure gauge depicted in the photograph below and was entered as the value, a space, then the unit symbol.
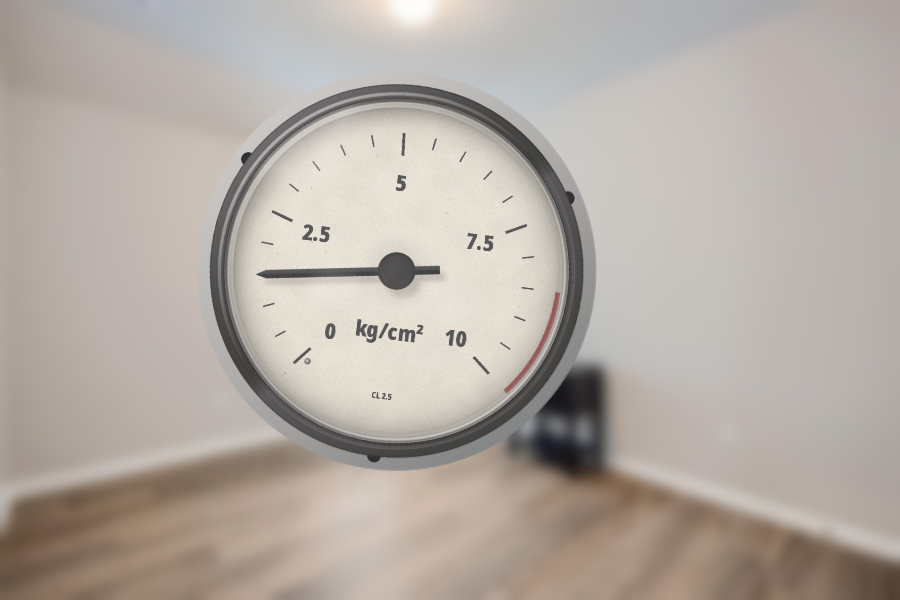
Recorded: 1.5 kg/cm²
